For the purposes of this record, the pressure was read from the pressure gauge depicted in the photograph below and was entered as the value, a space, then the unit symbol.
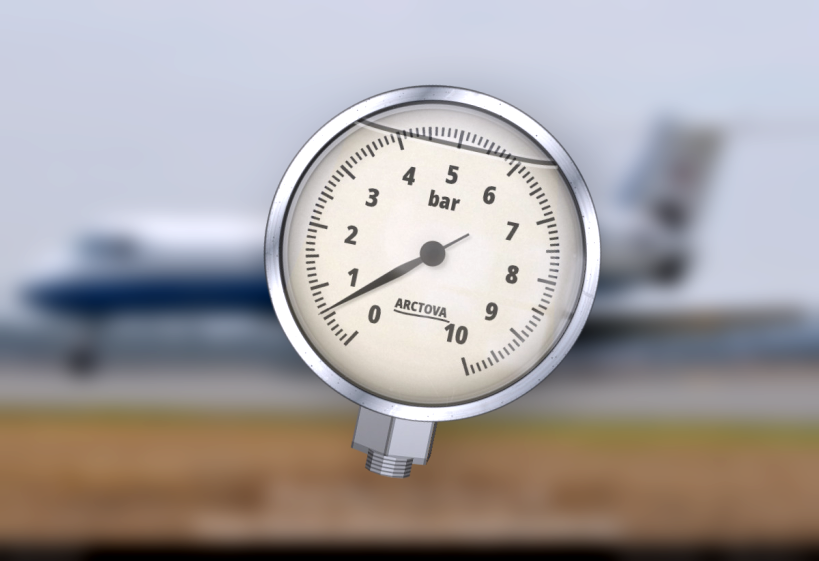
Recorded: 0.6 bar
